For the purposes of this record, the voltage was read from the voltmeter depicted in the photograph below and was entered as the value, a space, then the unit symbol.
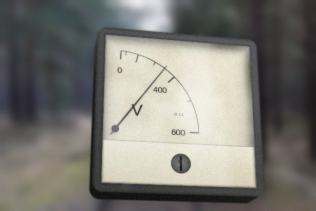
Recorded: 350 V
